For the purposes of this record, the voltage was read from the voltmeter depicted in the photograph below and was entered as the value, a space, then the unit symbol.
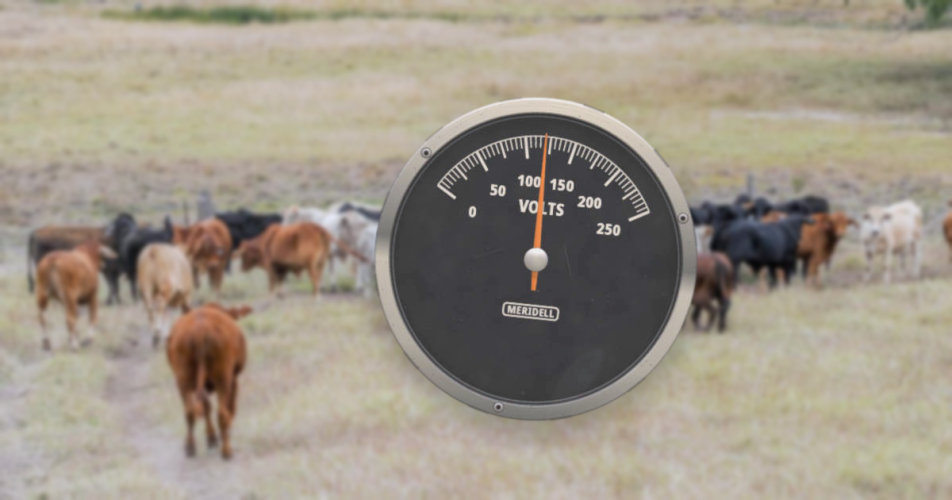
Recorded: 120 V
